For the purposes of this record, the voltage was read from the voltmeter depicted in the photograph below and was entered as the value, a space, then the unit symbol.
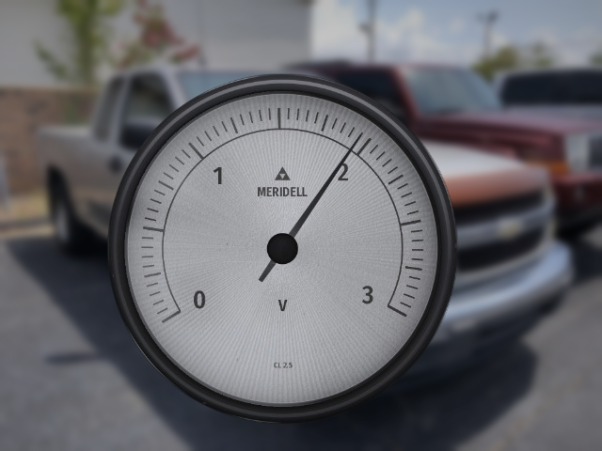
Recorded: 1.95 V
